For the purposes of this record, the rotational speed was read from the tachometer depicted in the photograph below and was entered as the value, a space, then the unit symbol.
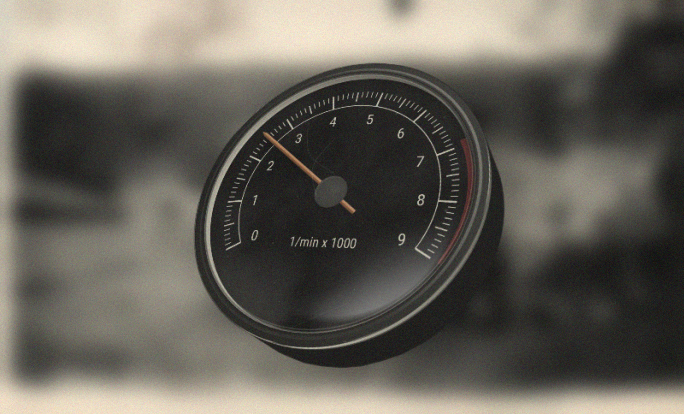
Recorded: 2500 rpm
